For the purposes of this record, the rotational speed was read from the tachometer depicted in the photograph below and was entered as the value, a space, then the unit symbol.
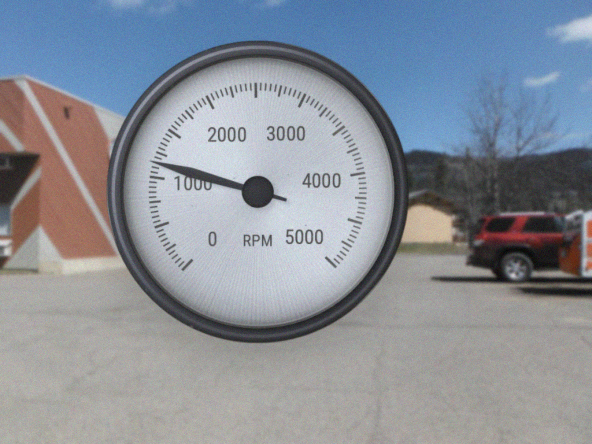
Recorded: 1150 rpm
